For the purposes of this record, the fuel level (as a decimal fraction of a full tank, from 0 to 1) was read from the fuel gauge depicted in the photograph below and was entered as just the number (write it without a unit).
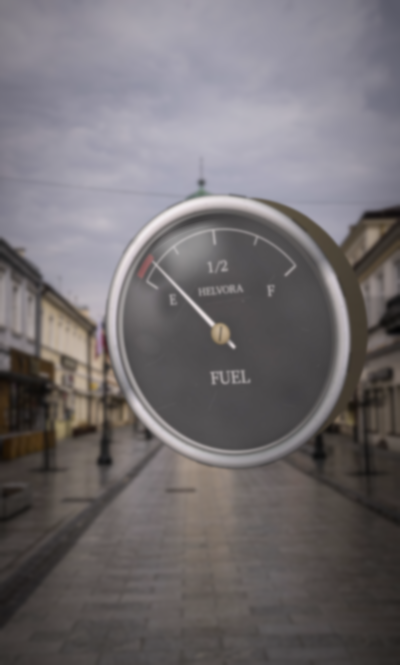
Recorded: 0.125
